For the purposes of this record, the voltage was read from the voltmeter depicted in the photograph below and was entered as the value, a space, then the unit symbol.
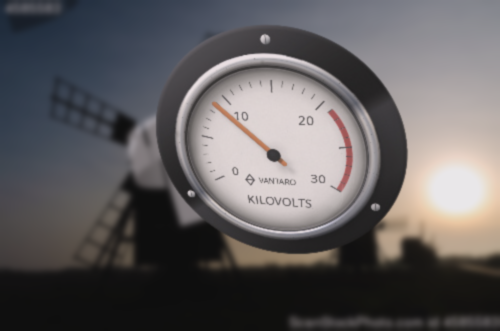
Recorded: 9 kV
